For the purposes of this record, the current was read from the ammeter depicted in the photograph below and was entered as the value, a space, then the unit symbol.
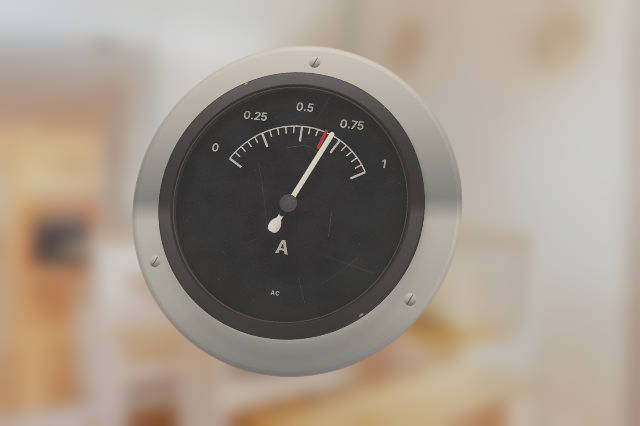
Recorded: 0.7 A
